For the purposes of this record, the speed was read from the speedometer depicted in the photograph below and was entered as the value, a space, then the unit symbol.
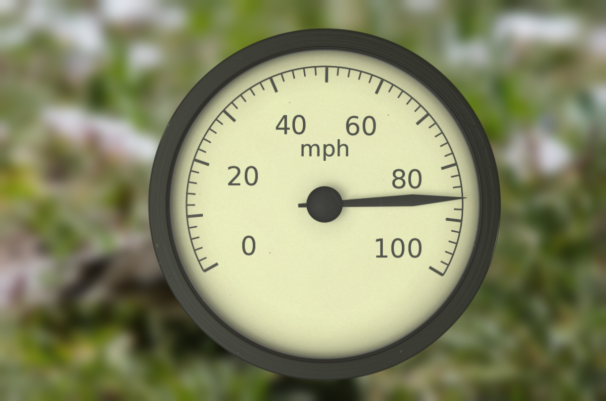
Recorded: 86 mph
